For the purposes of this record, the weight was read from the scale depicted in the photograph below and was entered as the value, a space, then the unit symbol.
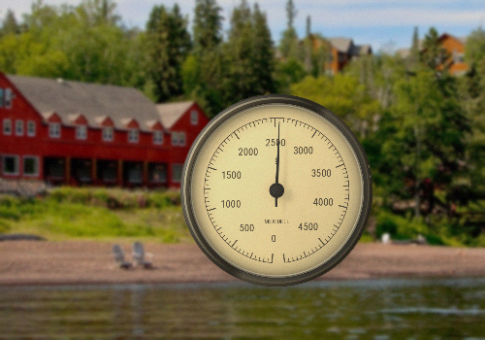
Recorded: 2550 g
